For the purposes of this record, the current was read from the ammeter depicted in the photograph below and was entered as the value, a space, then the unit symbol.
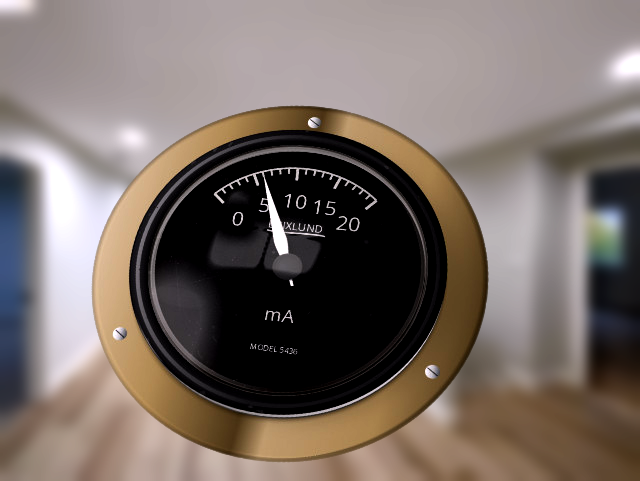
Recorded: 6 mA
